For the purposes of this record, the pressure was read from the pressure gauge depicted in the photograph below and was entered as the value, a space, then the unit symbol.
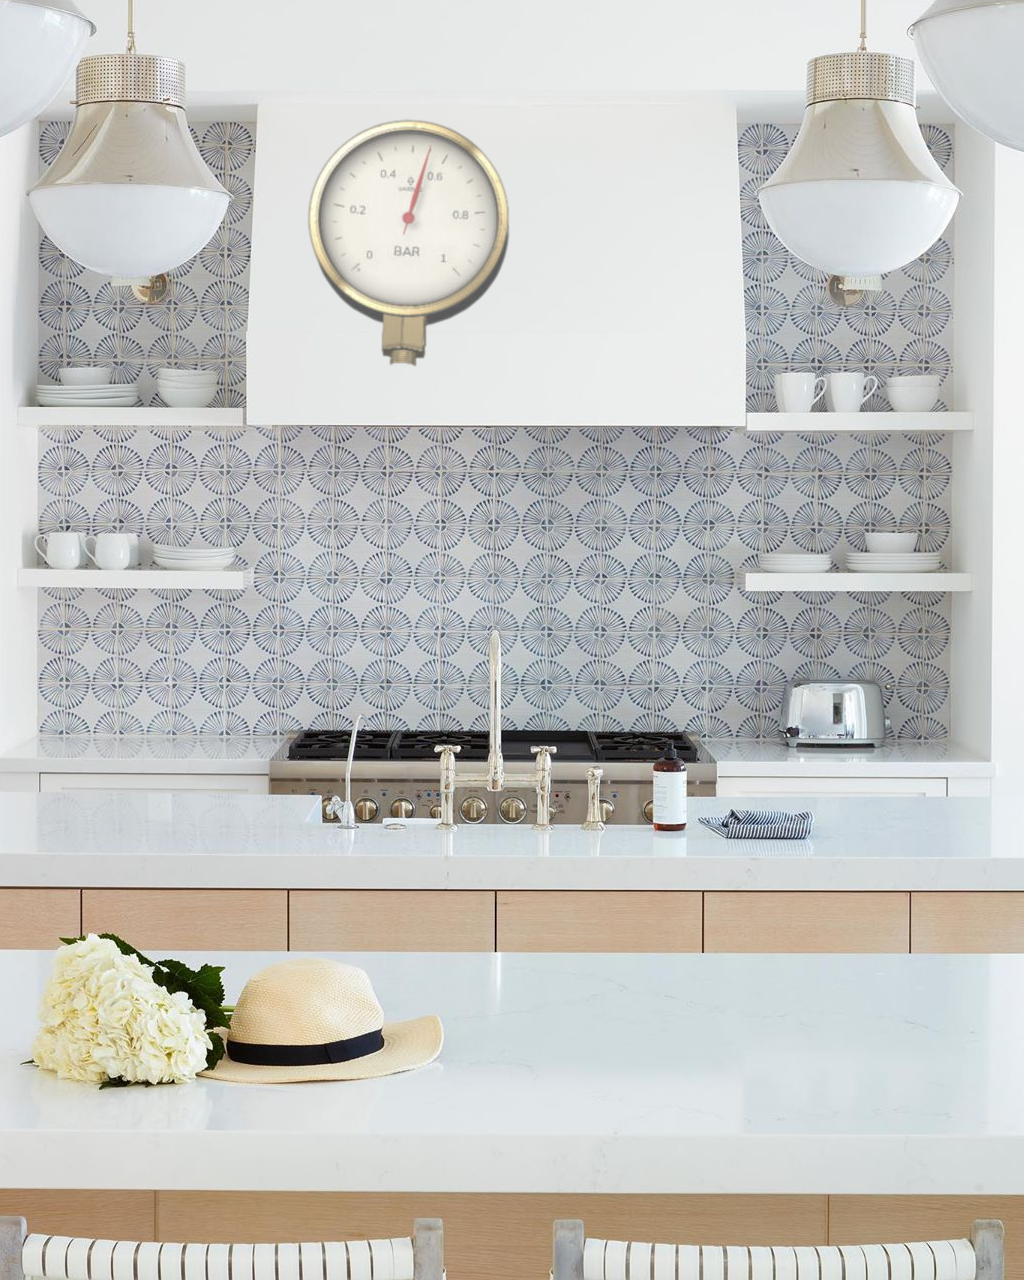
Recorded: 0.55 bar
